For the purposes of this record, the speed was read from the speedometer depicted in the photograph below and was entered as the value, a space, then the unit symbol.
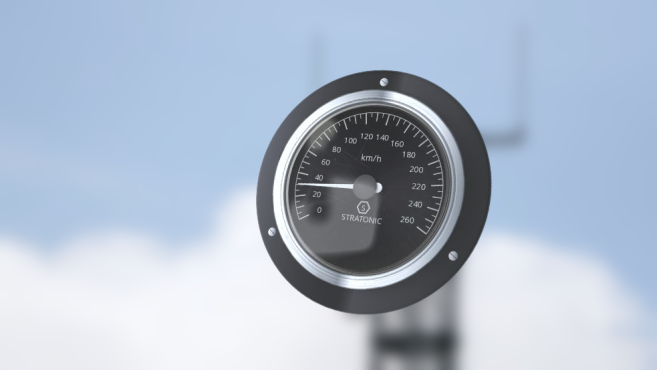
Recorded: 30 km/h
